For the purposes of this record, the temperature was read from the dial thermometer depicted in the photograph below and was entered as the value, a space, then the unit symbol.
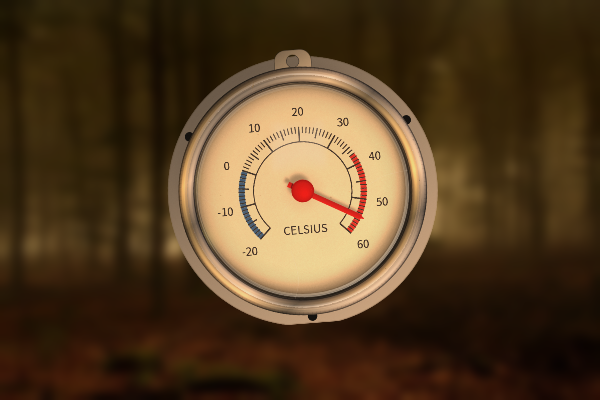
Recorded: 55 °C
